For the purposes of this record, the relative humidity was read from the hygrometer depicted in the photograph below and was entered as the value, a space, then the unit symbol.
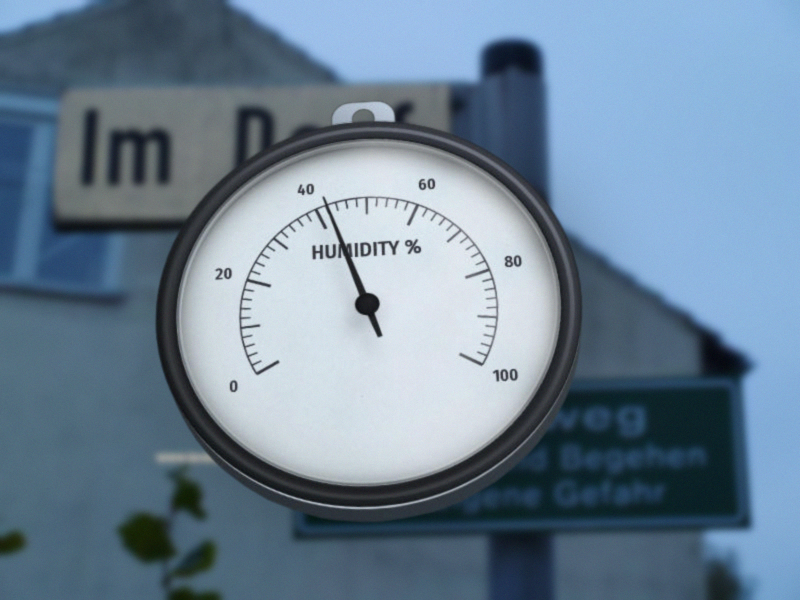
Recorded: 42 %
